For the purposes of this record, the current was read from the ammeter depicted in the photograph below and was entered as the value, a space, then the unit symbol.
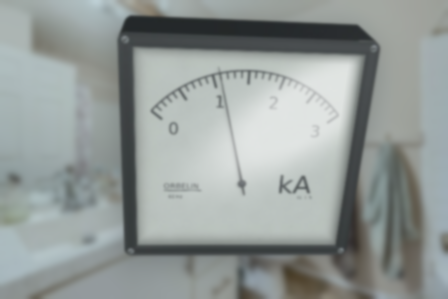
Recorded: 1.1 kA
